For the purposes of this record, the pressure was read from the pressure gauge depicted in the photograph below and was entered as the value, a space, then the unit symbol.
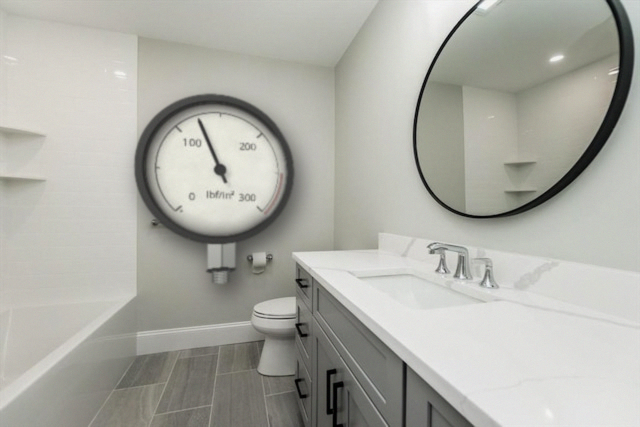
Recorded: 125 psi
